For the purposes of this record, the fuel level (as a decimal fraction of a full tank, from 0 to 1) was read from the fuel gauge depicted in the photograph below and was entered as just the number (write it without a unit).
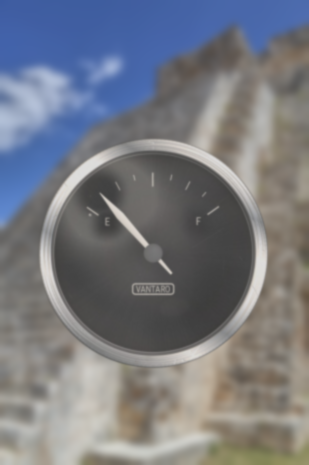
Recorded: 0.125
